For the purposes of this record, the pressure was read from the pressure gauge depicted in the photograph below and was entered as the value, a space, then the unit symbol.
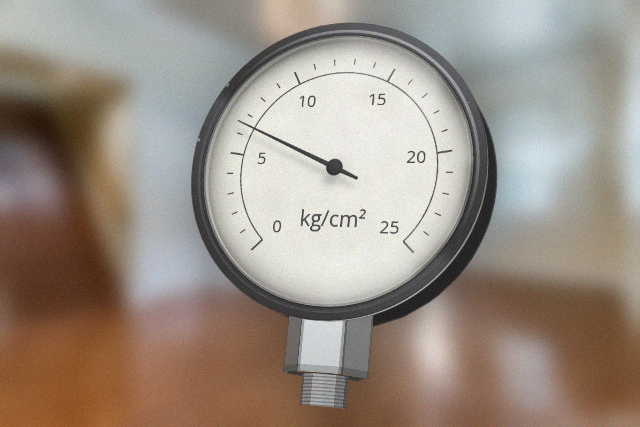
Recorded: 6.5 kg/cm²
